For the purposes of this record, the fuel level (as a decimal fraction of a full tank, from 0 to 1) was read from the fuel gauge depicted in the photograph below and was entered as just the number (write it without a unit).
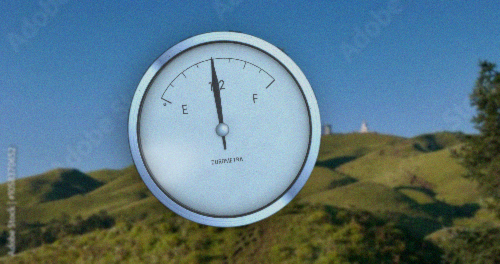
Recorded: 0.5
